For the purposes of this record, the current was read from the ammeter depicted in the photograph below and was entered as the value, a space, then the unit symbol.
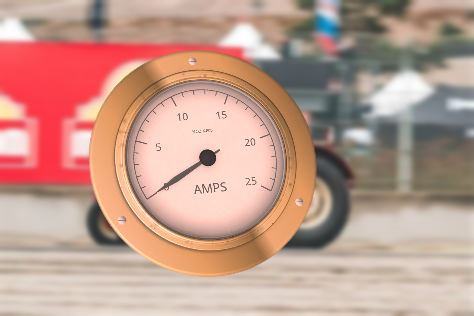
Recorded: 0 A
